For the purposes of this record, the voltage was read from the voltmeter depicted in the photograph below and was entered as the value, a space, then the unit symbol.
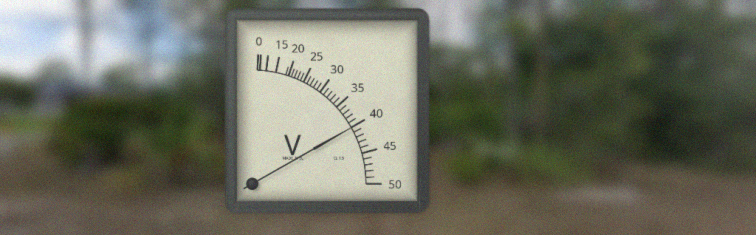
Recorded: 40 V
